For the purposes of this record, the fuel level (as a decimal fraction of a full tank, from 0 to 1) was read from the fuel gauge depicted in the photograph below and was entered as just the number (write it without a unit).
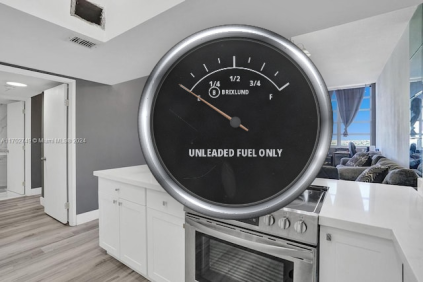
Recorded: 0
